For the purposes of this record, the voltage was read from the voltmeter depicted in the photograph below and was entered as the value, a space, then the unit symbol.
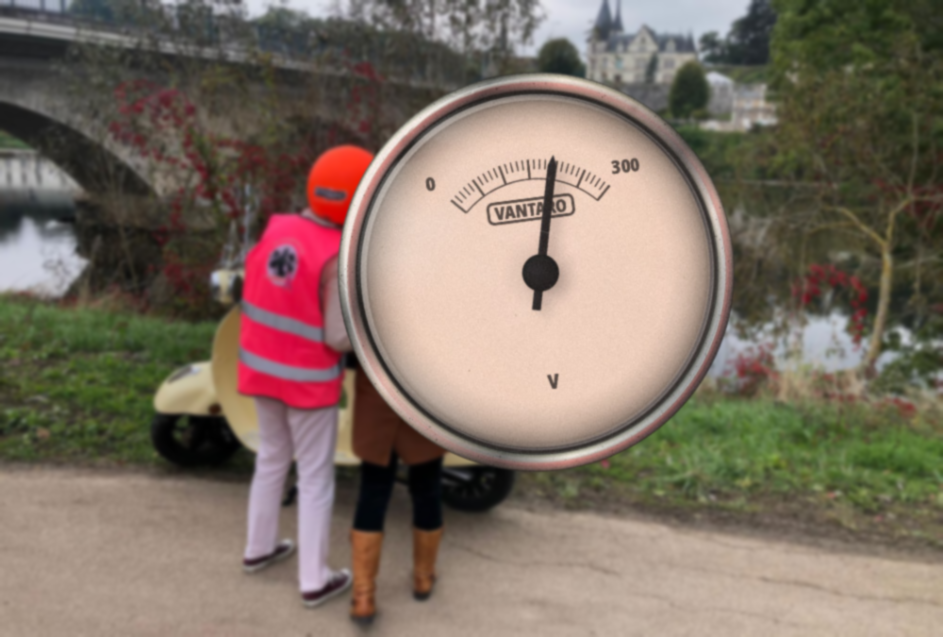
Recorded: 190 V
